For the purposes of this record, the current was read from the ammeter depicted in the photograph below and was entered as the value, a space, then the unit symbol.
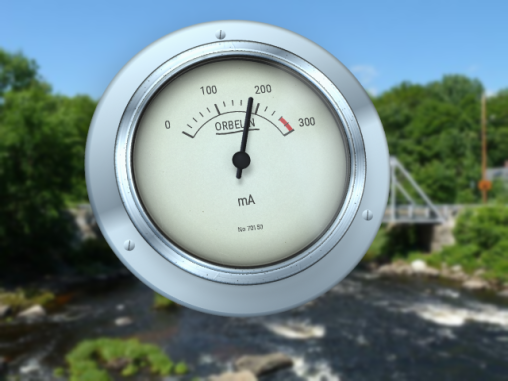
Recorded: 180 mA
